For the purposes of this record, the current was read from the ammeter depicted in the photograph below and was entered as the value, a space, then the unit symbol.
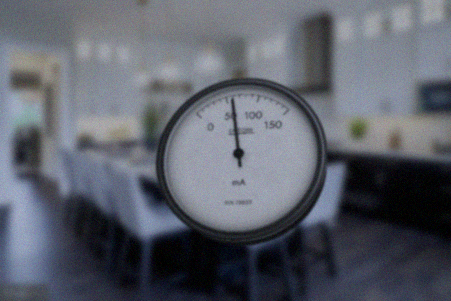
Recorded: 60 mA
